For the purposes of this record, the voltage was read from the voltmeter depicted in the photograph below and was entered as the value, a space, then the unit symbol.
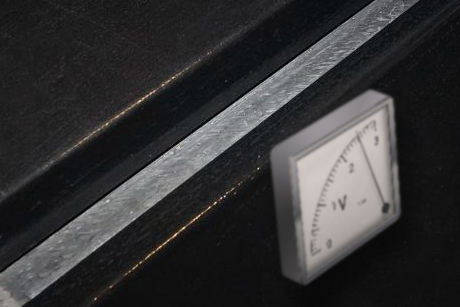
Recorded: 2.5 V
